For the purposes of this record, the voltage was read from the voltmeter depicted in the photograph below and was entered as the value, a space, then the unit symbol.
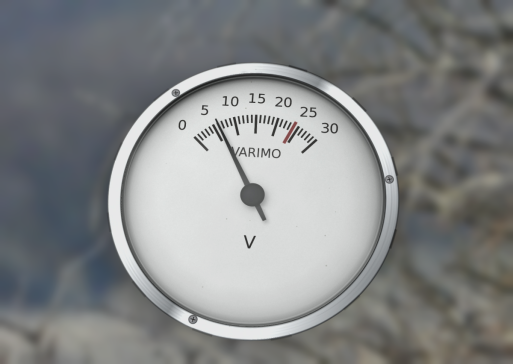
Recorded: 6 V
